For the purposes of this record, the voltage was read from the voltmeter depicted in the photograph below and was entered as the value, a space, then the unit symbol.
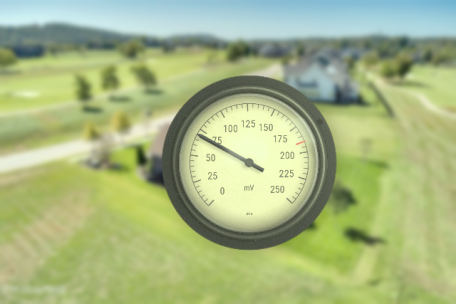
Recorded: 70 mV
